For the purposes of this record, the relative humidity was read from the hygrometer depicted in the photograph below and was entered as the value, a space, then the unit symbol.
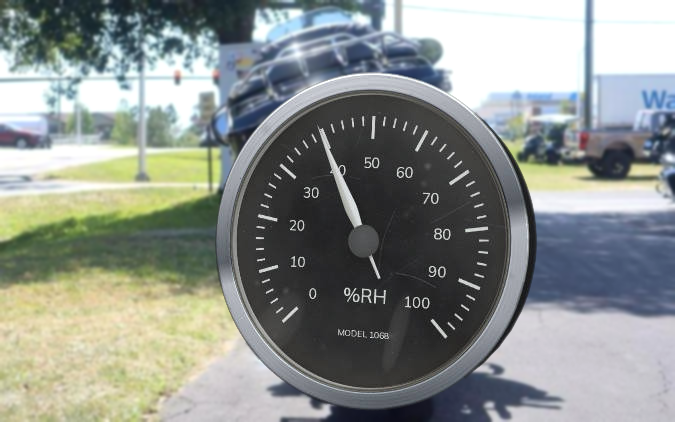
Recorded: 40 %
